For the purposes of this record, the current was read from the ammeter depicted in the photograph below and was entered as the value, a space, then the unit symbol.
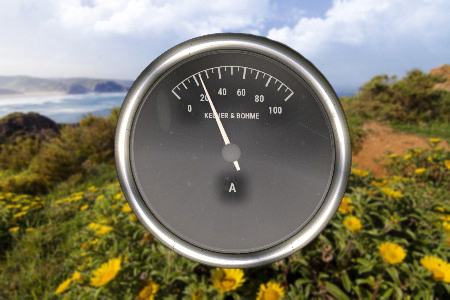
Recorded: 25 A
